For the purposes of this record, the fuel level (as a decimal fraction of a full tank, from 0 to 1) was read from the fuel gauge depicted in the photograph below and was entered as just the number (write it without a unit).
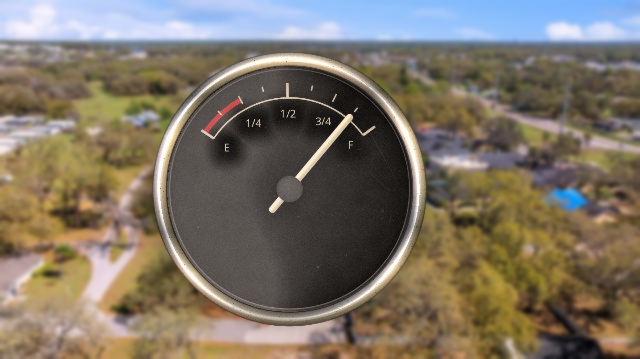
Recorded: 0.875
